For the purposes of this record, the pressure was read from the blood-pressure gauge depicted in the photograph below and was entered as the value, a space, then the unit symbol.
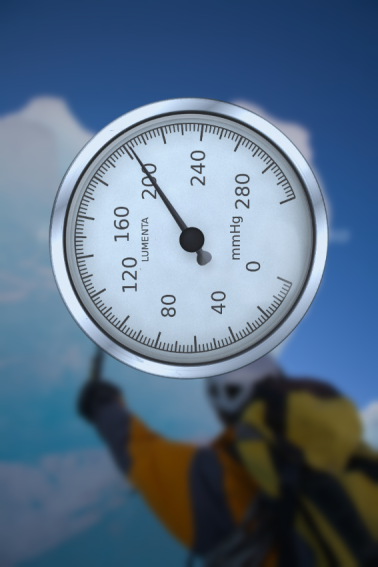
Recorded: 202 mmHg
